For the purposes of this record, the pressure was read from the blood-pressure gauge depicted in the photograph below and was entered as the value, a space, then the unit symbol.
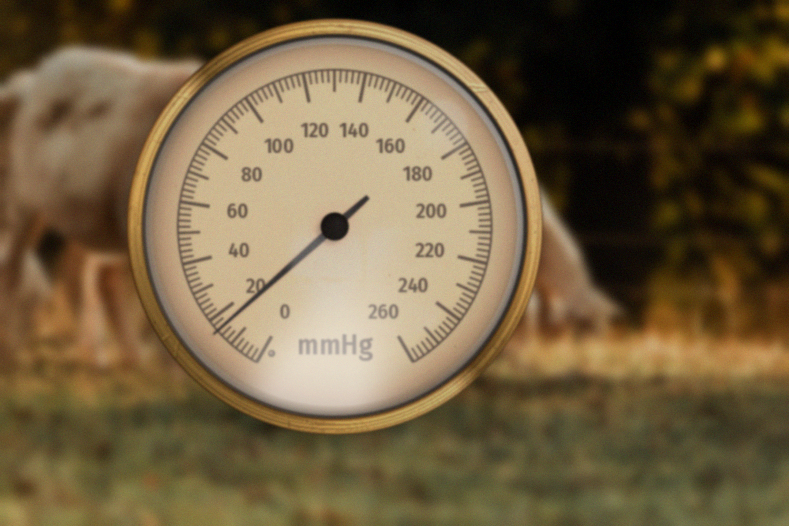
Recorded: 16 mmHg
